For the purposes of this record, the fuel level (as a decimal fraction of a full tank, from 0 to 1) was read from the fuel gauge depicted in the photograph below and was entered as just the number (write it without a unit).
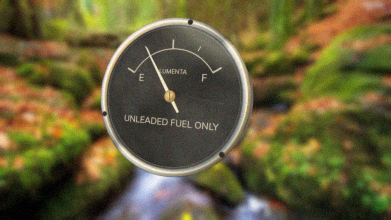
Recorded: 0.25
